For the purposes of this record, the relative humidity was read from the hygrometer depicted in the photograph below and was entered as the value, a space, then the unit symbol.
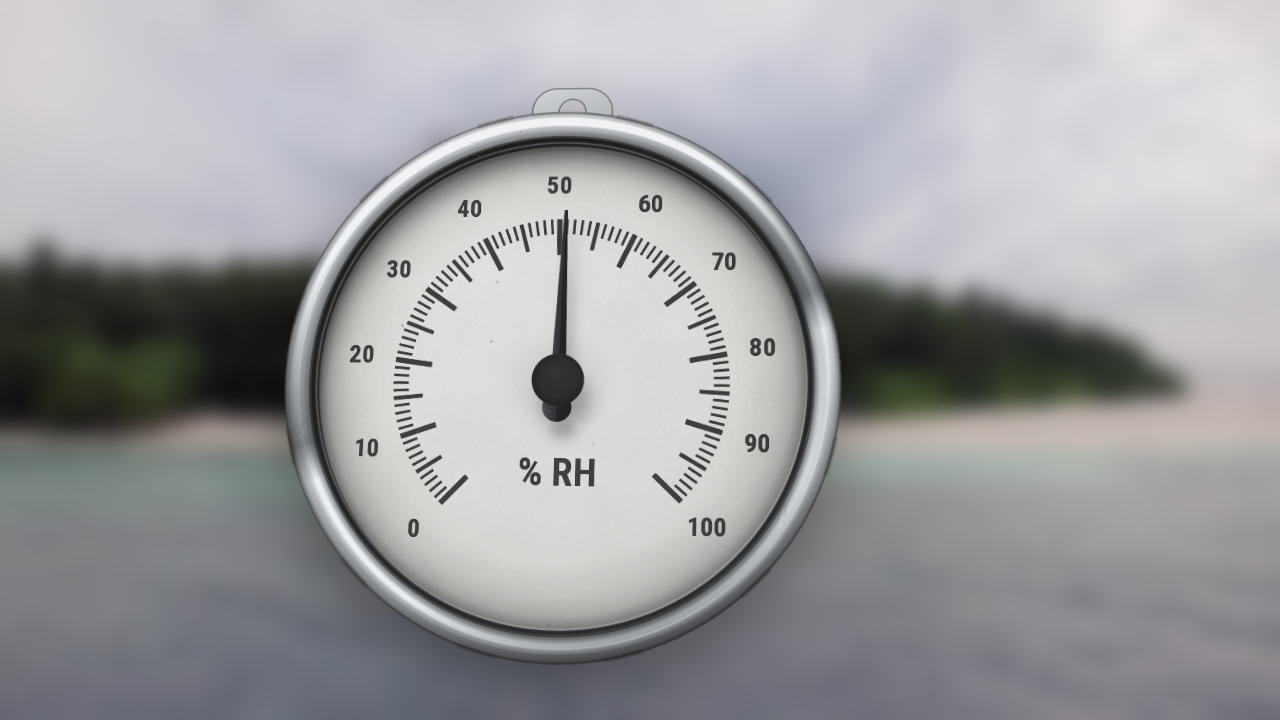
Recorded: 51 %
